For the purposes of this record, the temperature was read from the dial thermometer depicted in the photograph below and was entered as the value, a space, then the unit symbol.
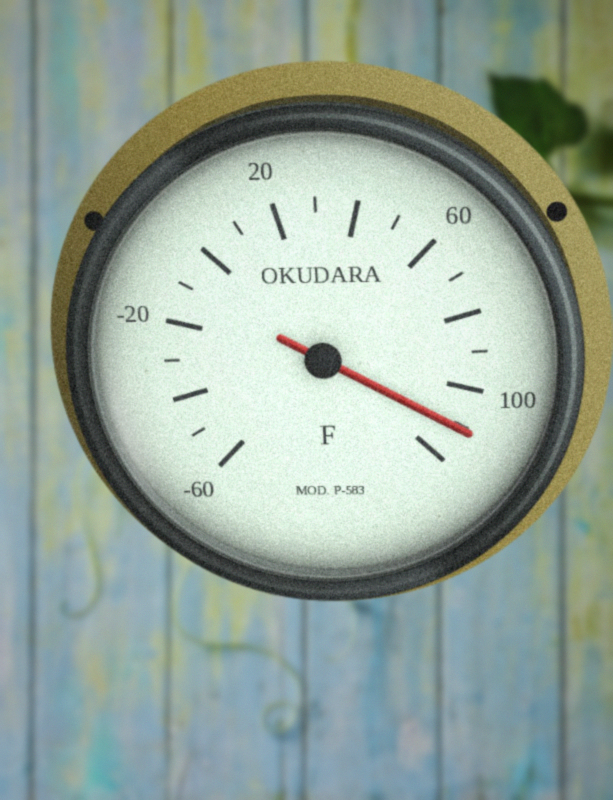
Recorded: 110 °F
